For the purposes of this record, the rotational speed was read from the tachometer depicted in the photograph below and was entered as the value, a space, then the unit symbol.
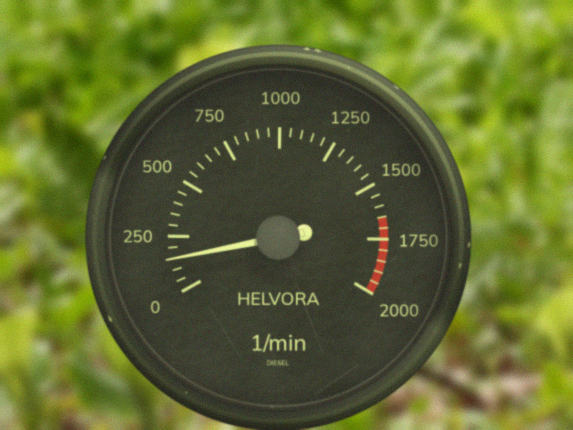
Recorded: 150 rpm
